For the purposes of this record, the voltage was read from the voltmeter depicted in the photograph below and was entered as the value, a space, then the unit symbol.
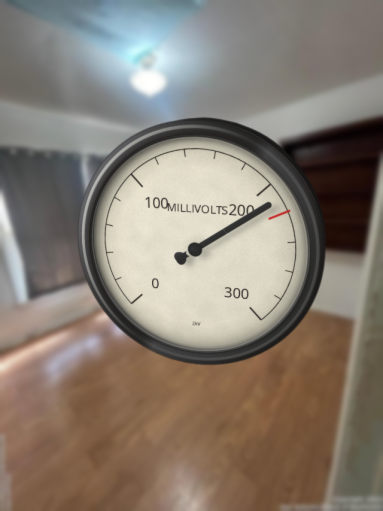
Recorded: 210 mV
